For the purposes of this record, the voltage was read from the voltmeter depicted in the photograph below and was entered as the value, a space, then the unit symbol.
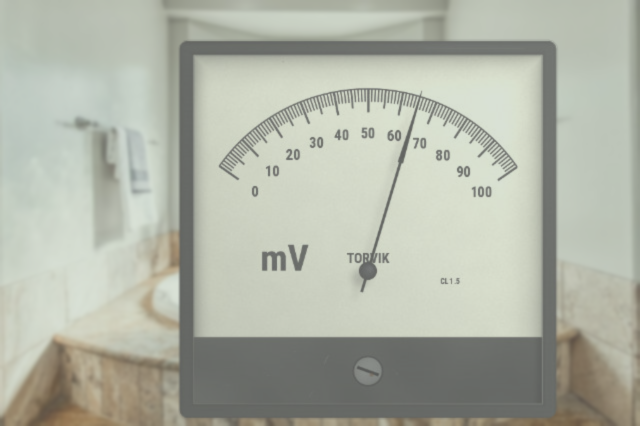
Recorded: 65 mV
